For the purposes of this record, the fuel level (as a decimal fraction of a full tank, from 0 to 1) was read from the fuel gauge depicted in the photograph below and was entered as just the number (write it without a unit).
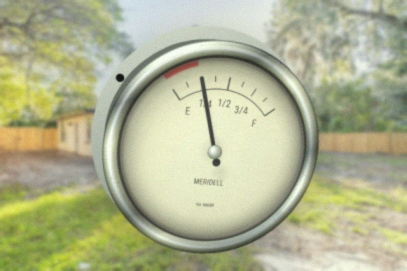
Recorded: 0.25
